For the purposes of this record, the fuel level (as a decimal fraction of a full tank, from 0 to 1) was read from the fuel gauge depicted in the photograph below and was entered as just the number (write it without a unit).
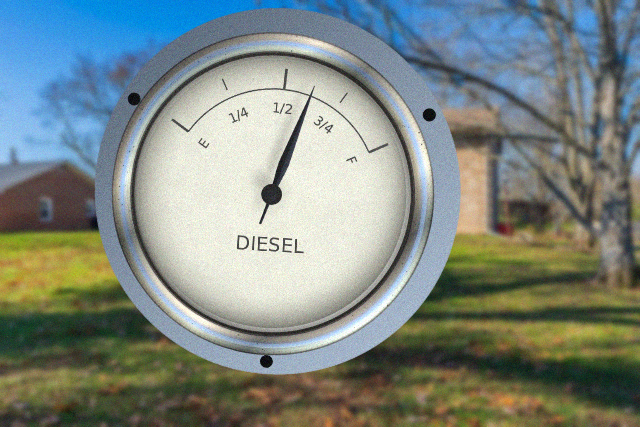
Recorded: 0.625
